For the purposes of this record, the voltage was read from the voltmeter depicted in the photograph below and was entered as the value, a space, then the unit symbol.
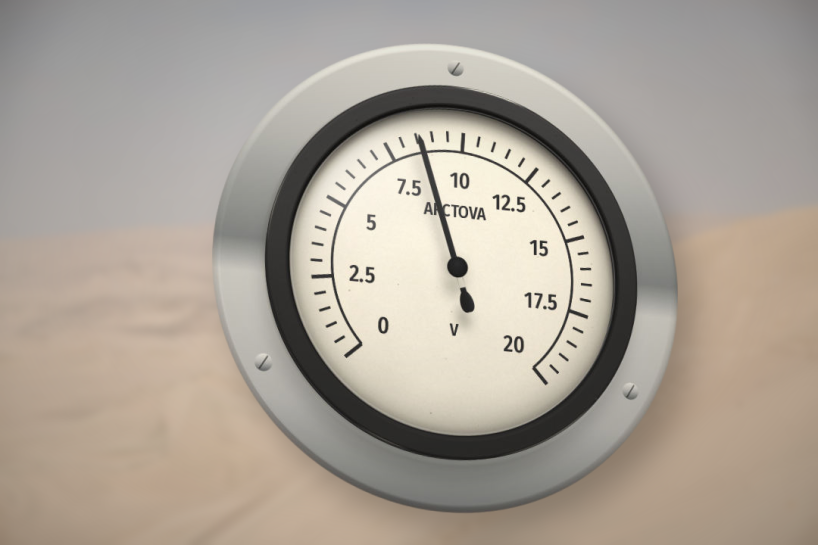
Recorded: 8.5 V
